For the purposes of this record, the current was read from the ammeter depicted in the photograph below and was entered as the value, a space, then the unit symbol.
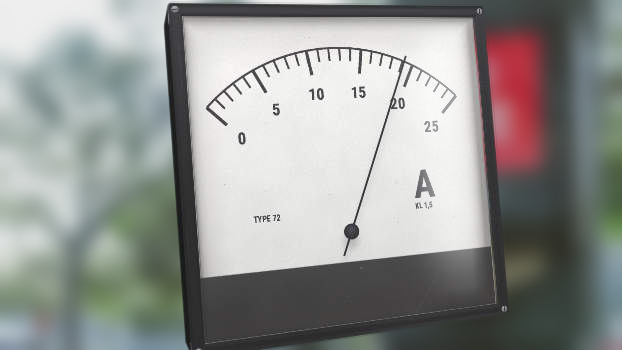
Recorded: 19 A
